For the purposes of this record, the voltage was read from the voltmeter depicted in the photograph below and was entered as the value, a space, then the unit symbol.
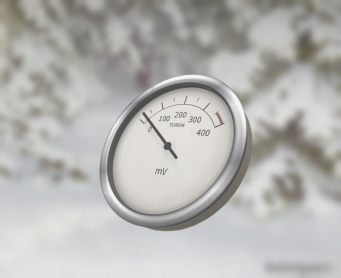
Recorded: 25 mV
